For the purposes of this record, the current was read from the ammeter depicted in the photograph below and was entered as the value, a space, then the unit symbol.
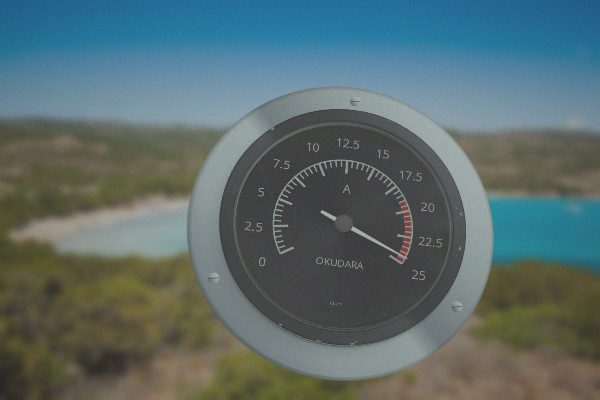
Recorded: 24.5 A
